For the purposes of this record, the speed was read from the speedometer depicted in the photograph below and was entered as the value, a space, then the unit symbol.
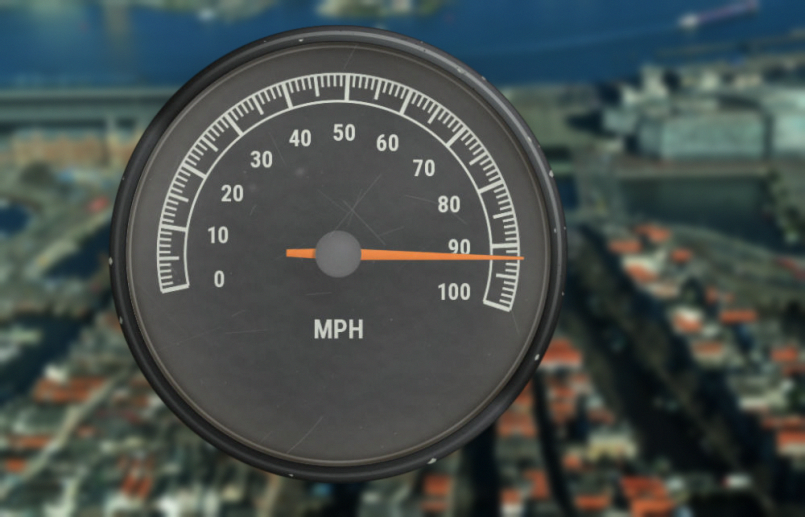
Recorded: 92 mph
